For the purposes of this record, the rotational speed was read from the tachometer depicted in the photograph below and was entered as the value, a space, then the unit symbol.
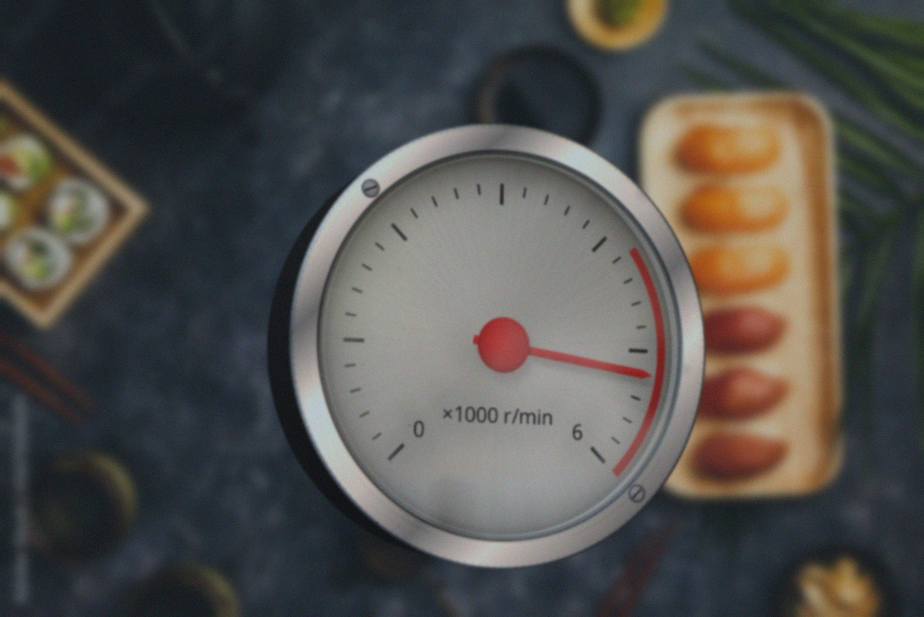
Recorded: 5200 rpm
